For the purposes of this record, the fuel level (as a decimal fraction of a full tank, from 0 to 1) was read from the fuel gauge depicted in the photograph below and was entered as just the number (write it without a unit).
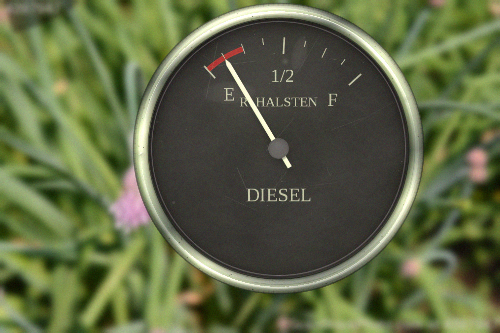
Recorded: 0.125
